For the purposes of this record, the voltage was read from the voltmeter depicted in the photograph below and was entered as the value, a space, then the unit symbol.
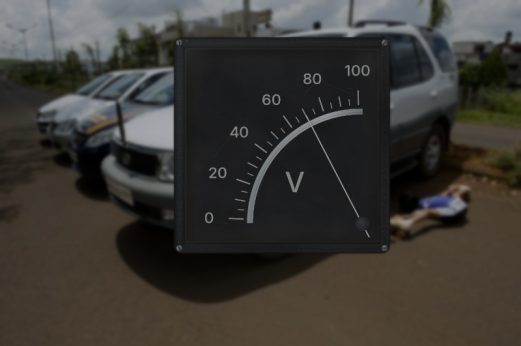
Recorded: 70 V
